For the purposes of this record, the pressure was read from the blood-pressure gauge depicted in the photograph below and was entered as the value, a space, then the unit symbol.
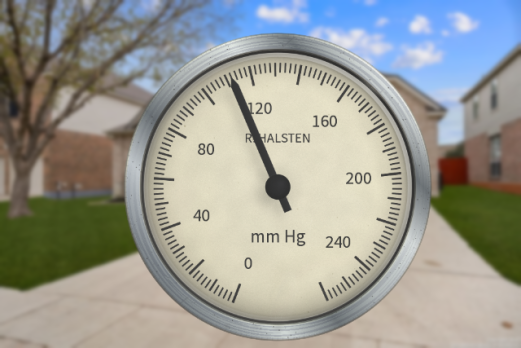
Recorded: 112 mmHg
